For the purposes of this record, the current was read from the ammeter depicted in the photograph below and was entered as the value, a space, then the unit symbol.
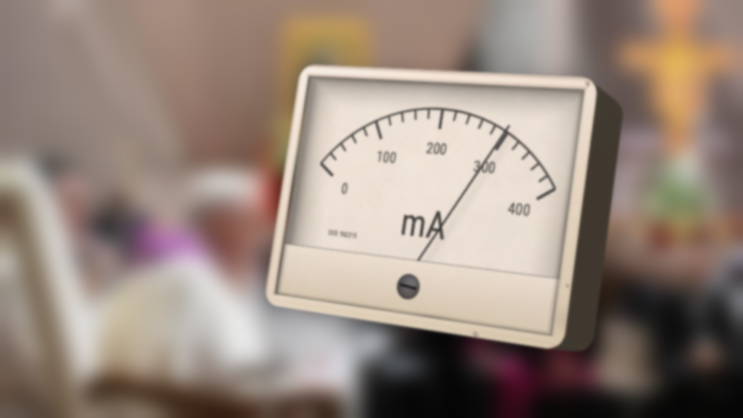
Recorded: 300 mA
